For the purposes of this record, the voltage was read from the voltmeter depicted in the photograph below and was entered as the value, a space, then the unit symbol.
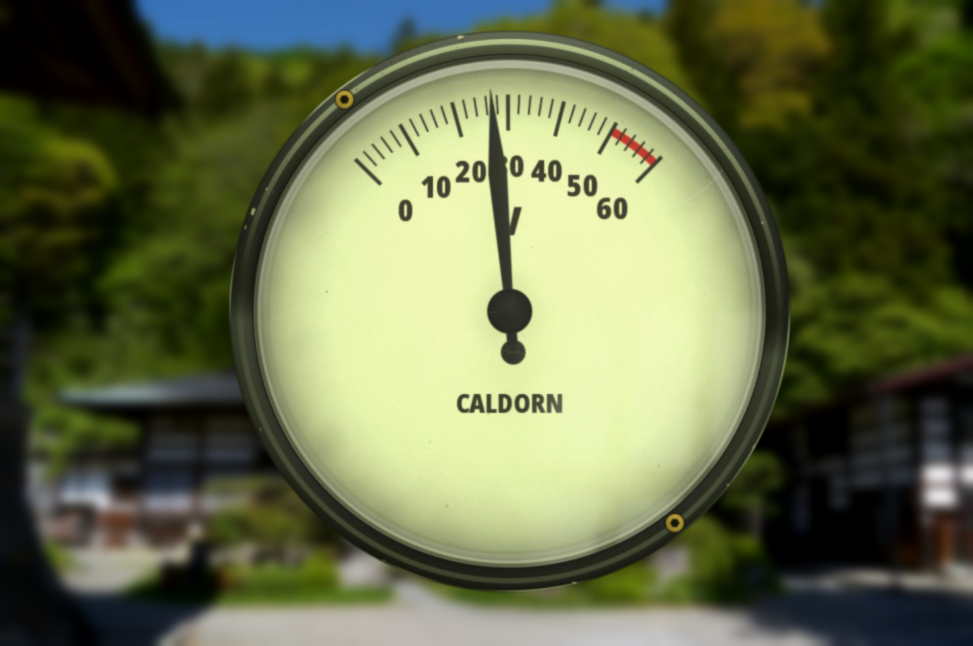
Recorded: 27 V
